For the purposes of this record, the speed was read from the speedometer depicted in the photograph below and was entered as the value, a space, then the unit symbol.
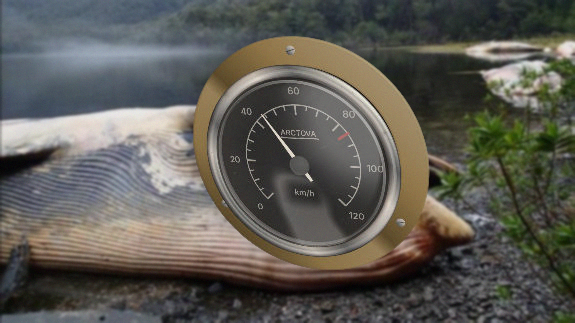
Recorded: 45 km/h
